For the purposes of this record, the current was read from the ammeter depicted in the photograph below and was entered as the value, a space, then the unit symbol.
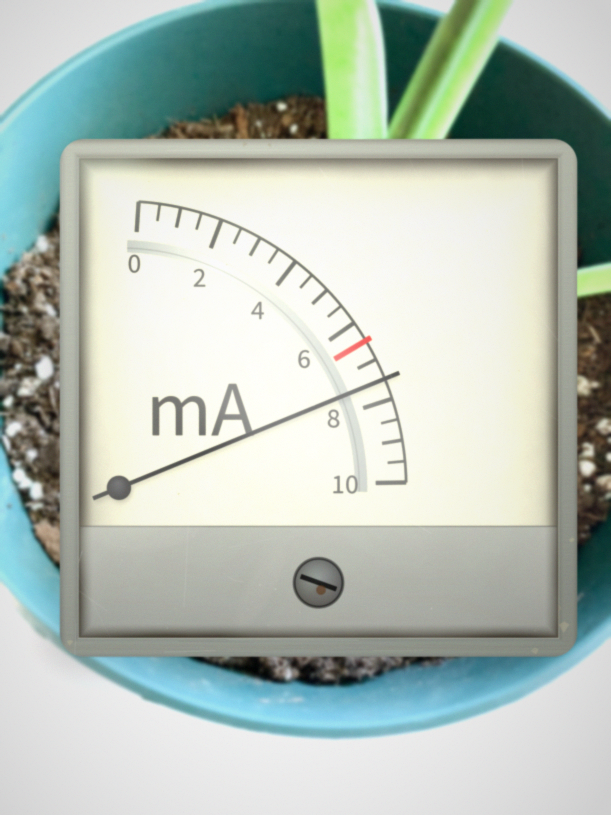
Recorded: 7.5 mA
